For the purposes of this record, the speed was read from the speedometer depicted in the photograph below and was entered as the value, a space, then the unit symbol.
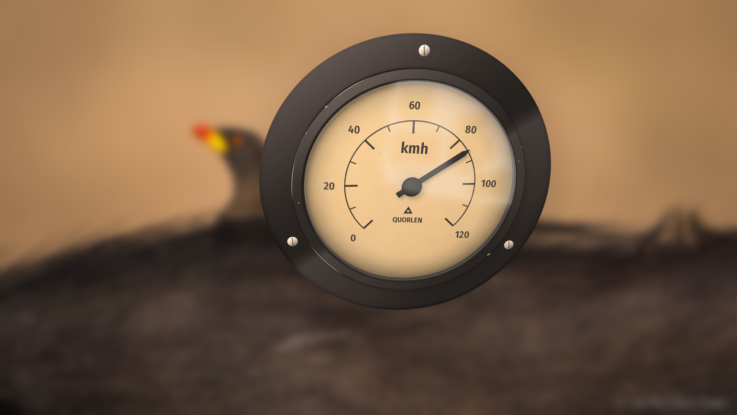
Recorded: 85 km/h
